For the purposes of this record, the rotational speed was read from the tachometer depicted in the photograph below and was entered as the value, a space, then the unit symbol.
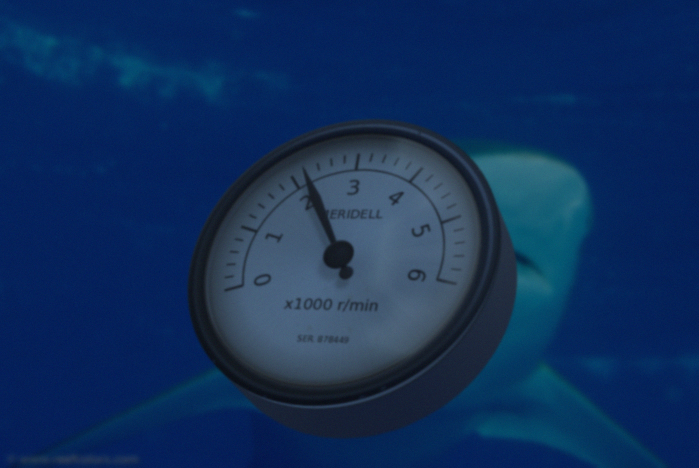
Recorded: 2200 rpm
